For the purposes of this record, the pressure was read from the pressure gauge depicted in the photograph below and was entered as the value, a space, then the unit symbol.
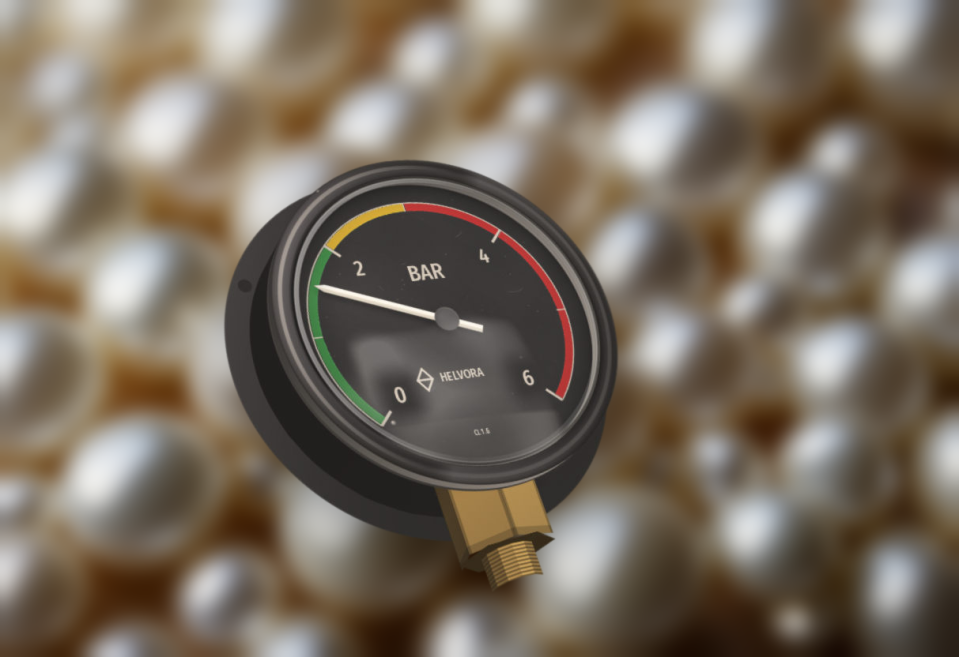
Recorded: 1.5 bar
